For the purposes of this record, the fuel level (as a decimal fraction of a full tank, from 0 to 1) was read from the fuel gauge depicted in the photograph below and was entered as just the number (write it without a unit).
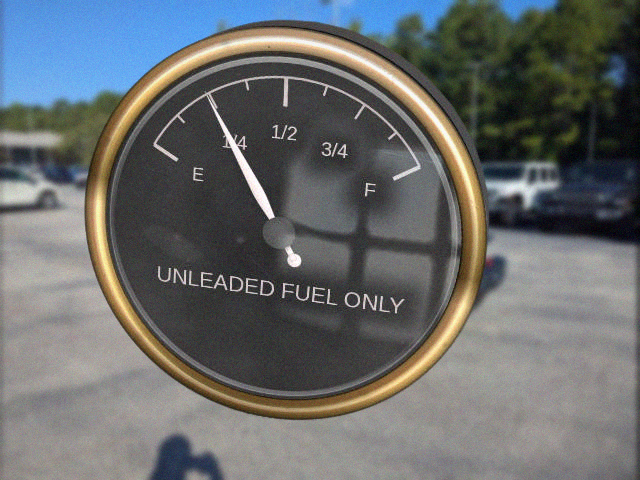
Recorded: 0.25
